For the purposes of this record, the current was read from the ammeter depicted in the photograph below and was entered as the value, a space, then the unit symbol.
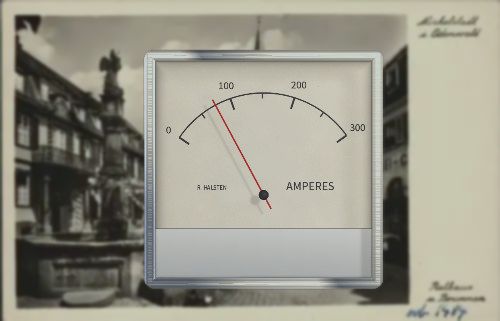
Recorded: 75 A
